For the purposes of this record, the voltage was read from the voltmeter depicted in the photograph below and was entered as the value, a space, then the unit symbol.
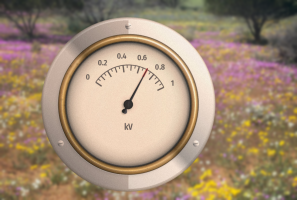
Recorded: 0.7 kV
